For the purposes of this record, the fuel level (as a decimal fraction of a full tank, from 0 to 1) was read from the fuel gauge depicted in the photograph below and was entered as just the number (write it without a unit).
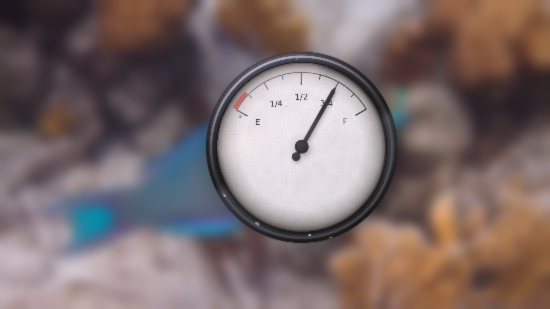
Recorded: 0.75
